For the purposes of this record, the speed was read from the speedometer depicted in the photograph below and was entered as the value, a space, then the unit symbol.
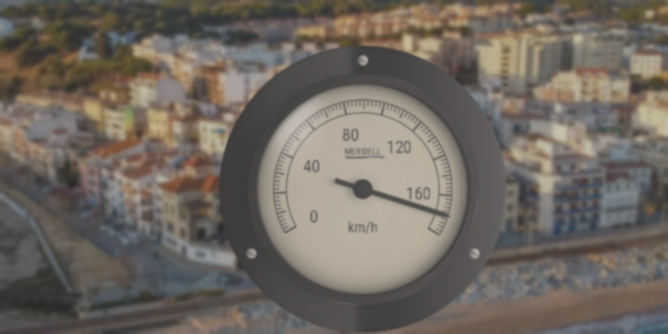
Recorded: 170 km/h
